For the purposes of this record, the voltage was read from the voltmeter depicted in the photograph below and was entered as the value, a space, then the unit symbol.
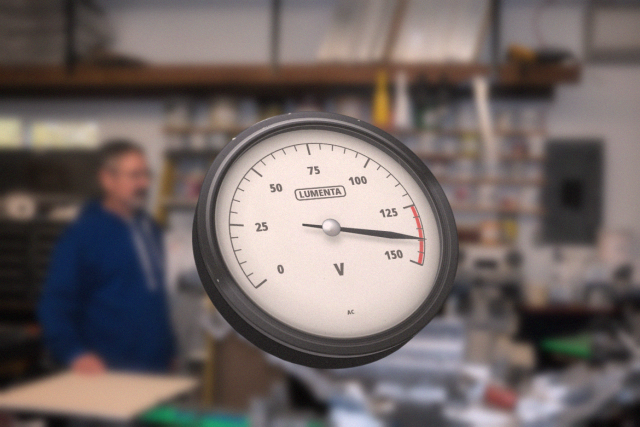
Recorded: 140 V
